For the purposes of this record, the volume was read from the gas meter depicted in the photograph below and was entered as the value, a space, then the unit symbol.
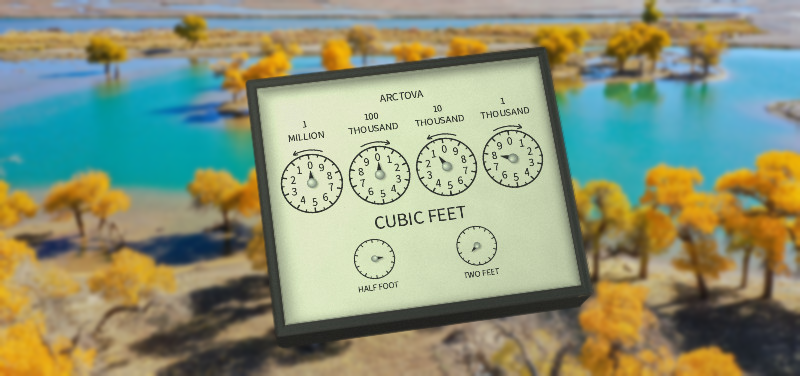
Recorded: 800 ft³
